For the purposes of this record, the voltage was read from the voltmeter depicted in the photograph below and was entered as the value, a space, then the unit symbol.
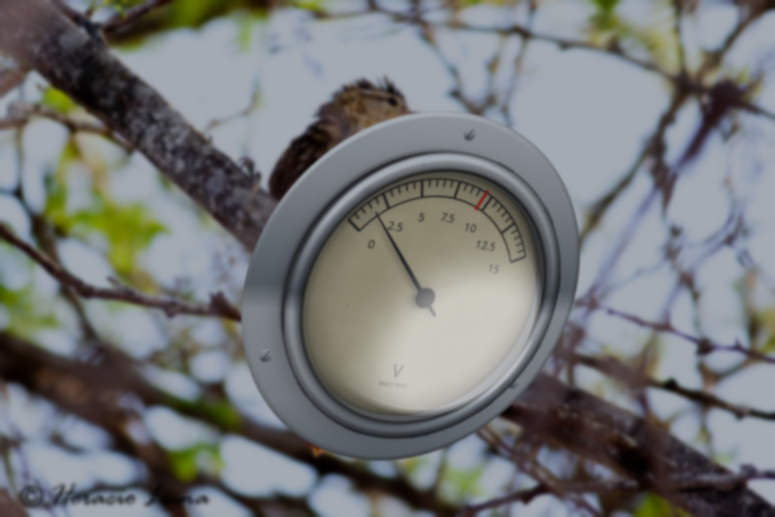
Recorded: 1.5 V
